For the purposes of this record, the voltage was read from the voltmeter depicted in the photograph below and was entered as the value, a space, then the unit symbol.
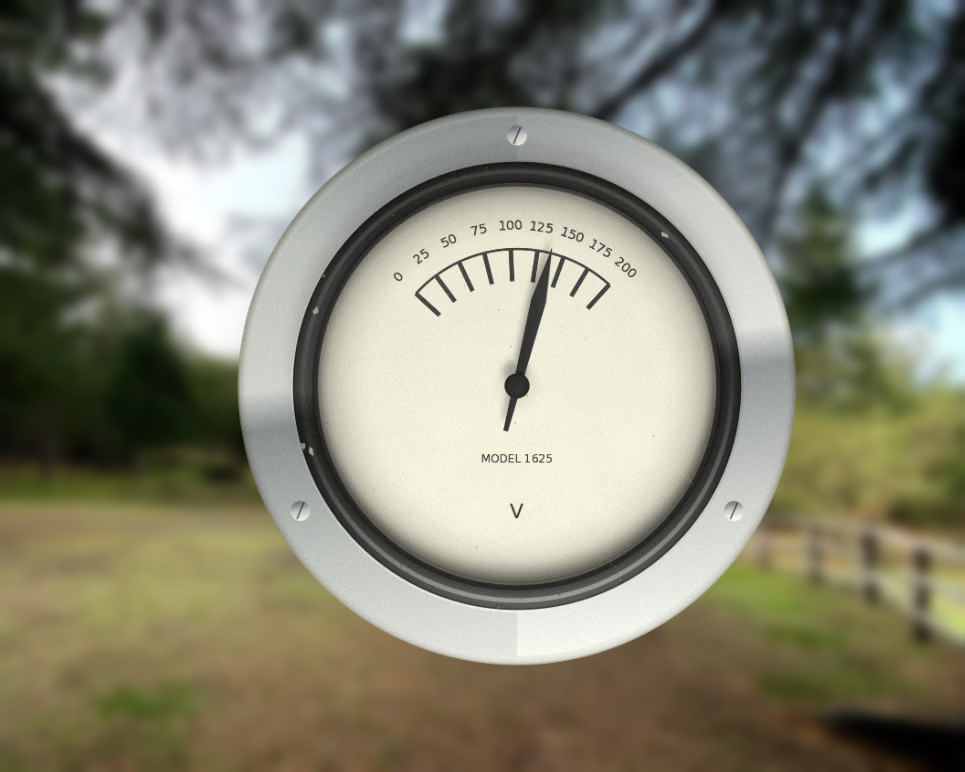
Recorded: 137.5 V
